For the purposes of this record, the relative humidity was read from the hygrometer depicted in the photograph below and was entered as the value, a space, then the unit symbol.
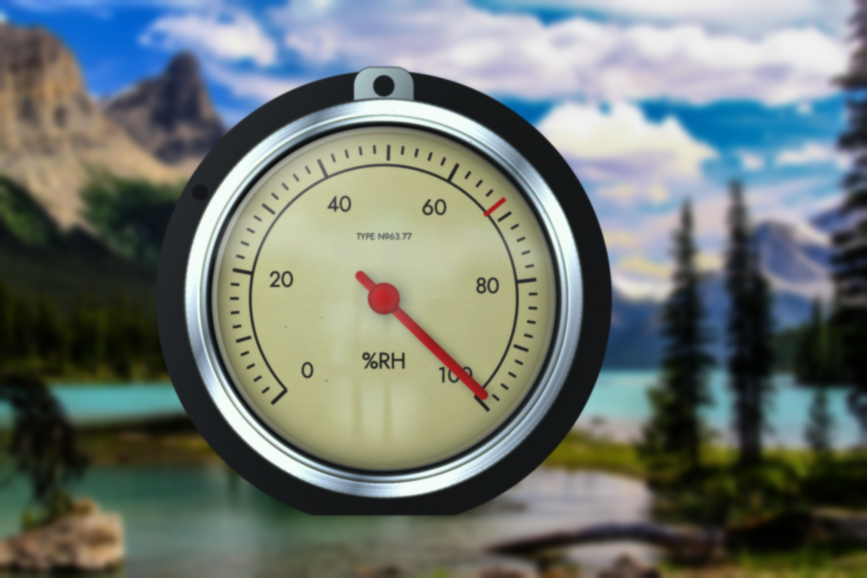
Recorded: 99 %
